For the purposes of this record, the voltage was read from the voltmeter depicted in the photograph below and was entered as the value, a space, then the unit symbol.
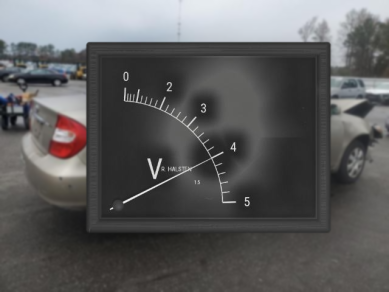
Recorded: 4 V
